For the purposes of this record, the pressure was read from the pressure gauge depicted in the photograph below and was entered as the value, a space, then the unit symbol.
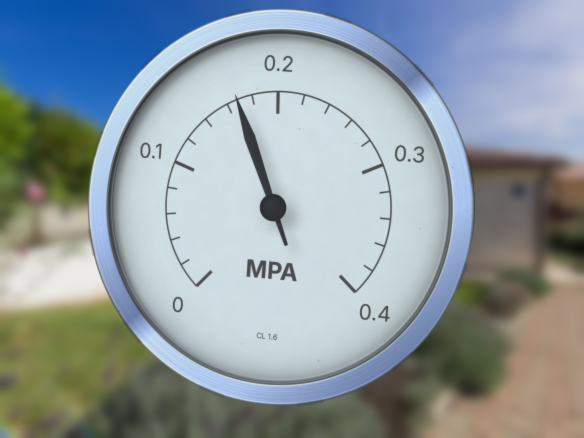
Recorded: 0.17 MPa
